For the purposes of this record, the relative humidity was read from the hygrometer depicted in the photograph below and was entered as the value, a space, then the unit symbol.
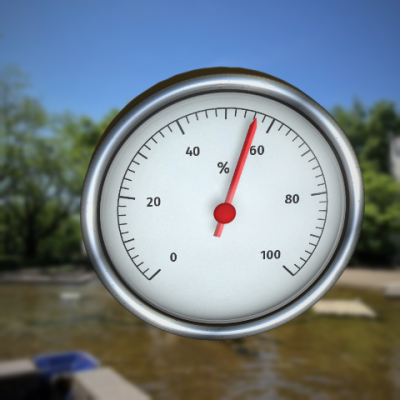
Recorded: 56 %
